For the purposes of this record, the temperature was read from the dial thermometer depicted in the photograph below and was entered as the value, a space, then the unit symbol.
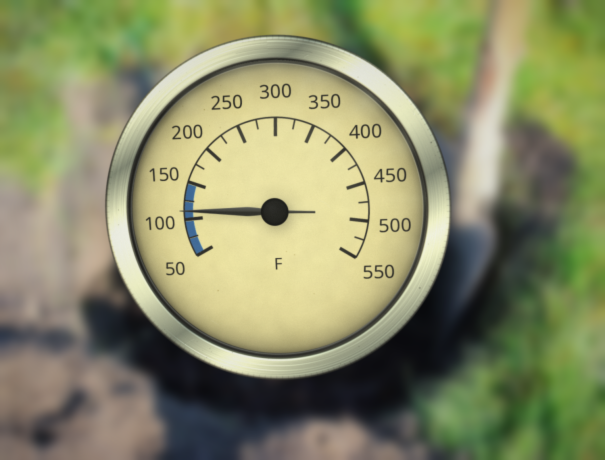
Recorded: 112.5 °F
